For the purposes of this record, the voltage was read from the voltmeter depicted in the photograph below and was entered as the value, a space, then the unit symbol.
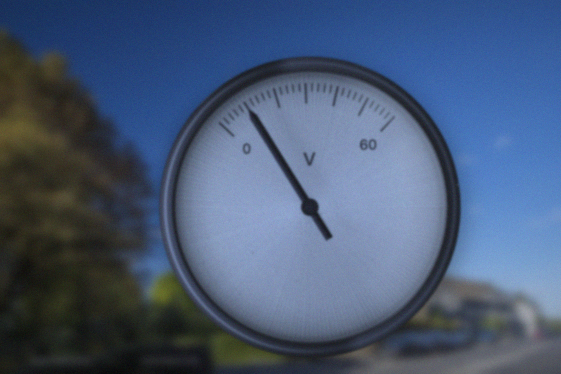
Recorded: 10 V
